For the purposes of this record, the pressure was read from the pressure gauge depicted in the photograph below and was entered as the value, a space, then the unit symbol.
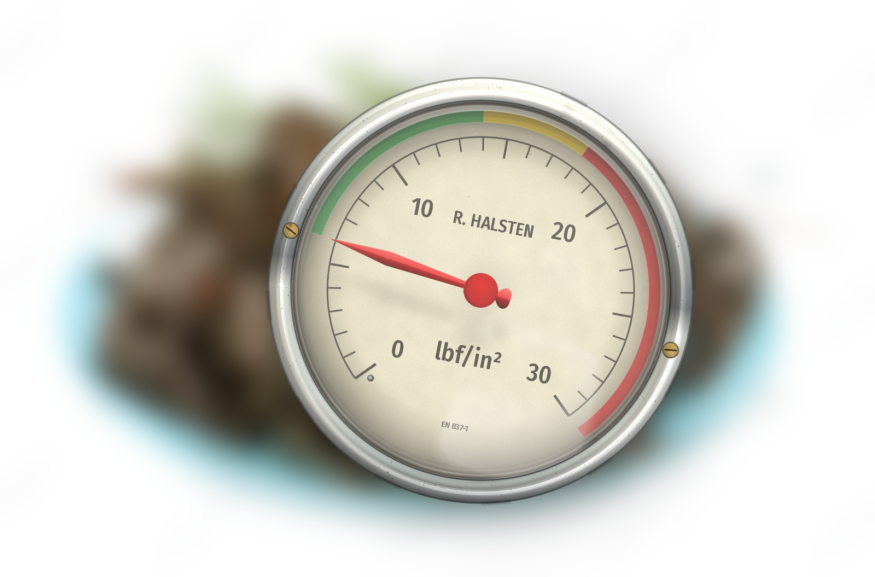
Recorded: 6 psi
